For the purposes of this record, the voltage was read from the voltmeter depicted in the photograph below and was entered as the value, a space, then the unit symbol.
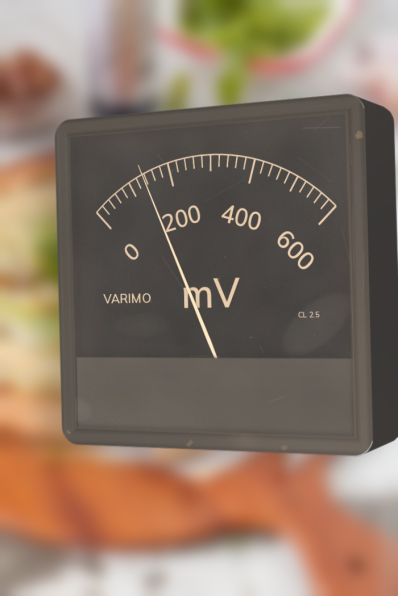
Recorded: 140 mV
